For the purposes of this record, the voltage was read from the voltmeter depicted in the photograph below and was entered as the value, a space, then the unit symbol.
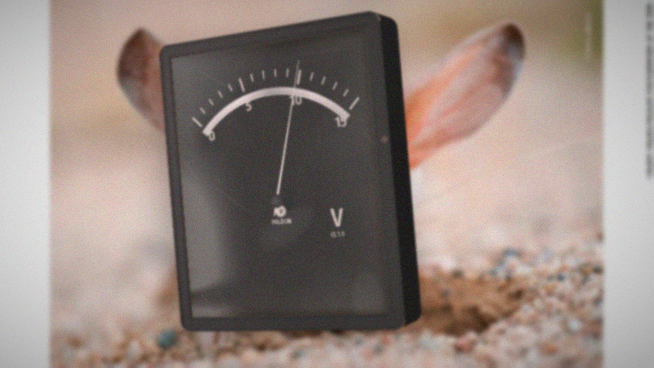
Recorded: 10 V
